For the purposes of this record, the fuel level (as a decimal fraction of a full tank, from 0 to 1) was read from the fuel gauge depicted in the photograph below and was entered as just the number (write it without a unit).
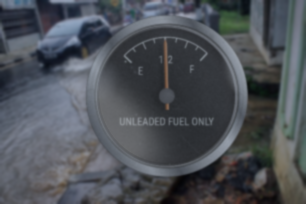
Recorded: 0.5
